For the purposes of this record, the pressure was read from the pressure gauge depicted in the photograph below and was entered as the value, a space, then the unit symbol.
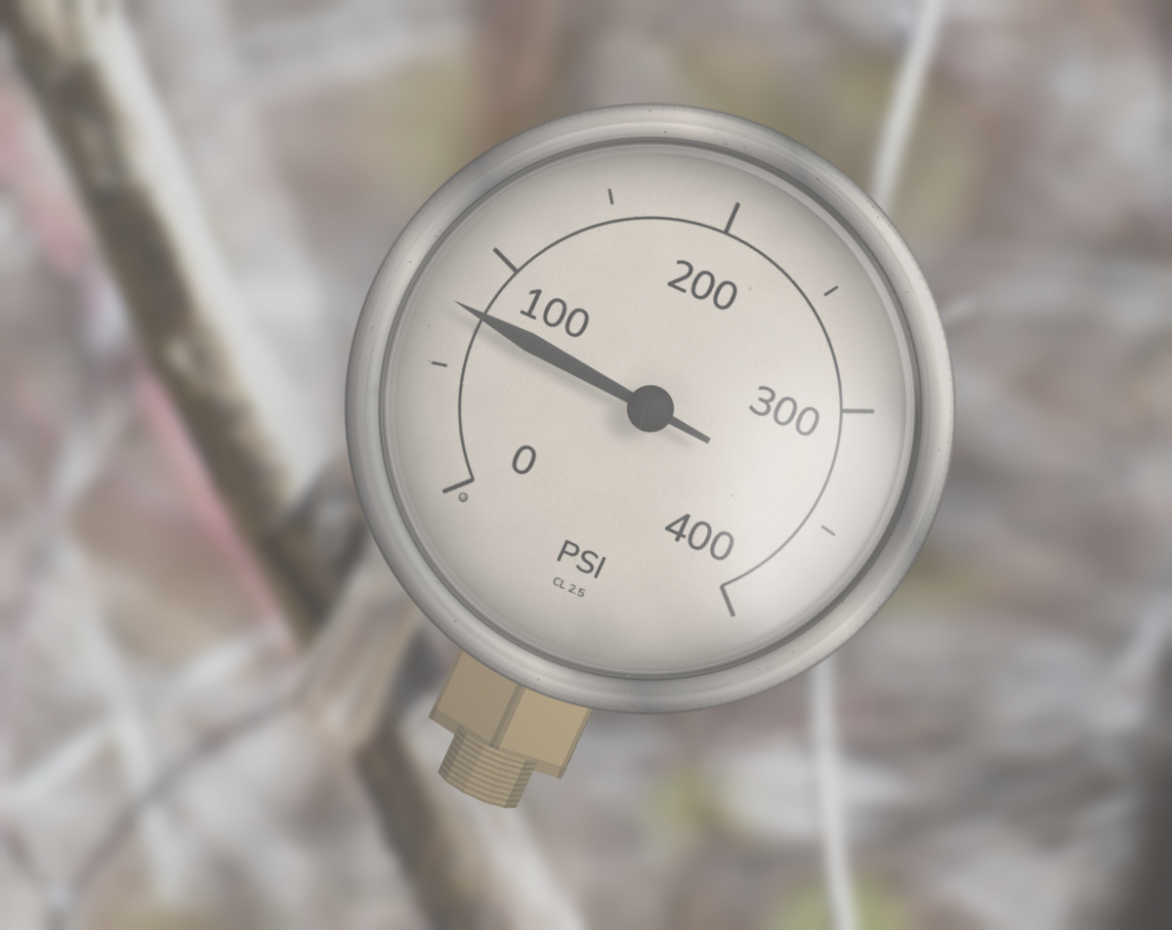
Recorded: 75 psi
